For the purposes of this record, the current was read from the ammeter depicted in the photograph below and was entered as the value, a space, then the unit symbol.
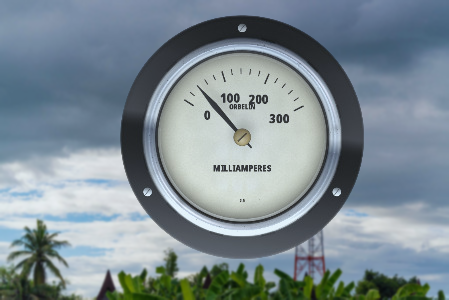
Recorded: 40 mA
